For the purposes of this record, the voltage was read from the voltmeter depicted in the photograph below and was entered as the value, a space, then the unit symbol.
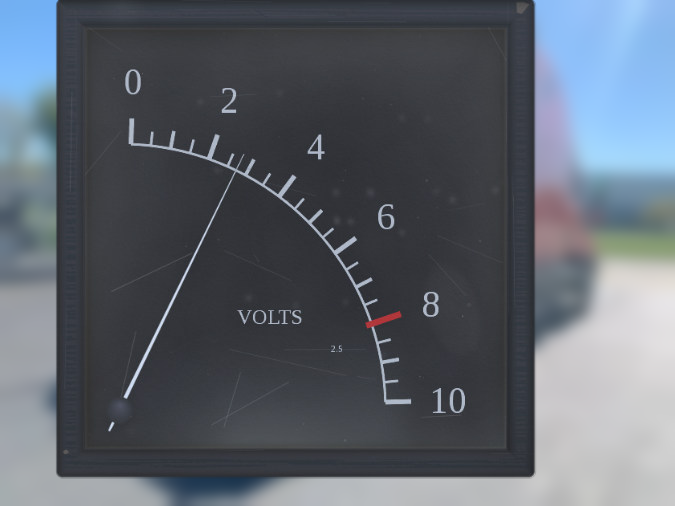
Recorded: 2.75 V
